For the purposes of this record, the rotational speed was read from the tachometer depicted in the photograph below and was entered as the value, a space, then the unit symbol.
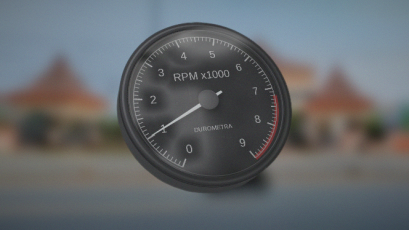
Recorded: 1000 rpm
